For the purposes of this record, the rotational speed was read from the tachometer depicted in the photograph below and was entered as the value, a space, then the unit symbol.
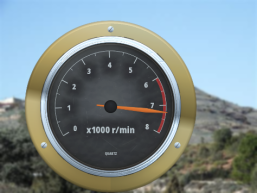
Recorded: 7250 rpm
